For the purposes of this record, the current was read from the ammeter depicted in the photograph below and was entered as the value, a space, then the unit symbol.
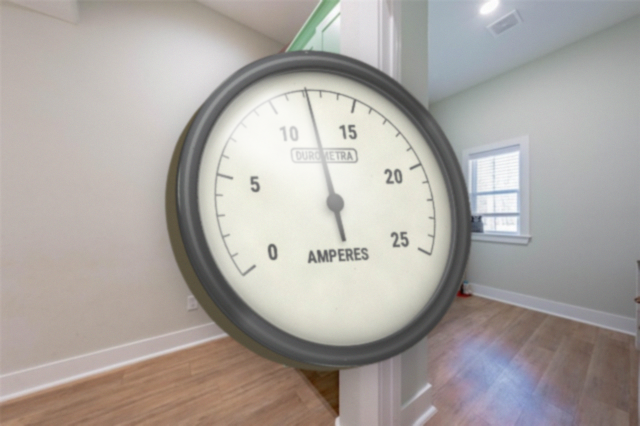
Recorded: 12 A
